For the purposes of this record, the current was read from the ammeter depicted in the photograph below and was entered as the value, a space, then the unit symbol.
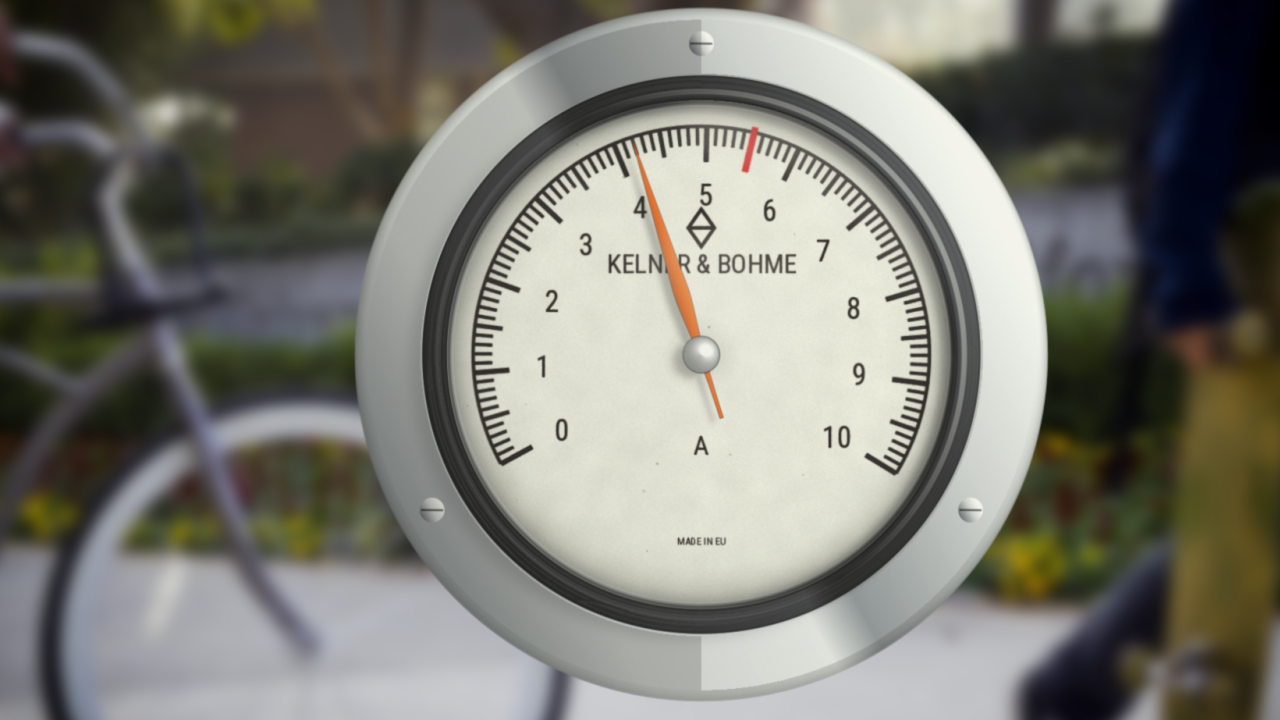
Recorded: 4.2 A
